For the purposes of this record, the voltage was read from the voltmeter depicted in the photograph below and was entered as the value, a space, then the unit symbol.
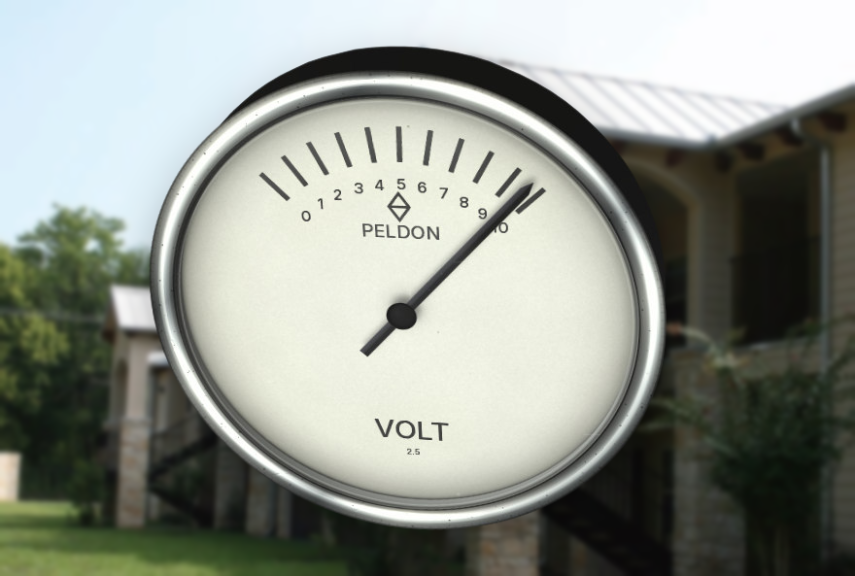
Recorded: 9.5 V
